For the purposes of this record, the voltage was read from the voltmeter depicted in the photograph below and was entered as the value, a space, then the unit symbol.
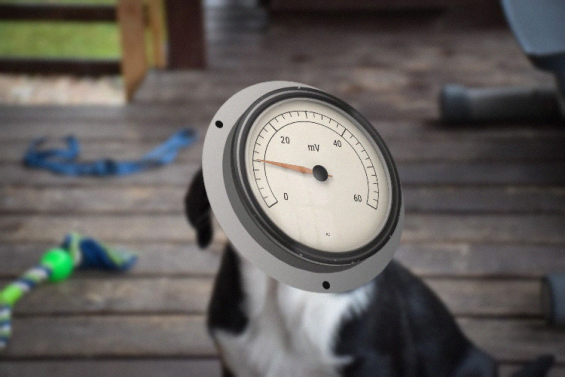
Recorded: 10 mV
